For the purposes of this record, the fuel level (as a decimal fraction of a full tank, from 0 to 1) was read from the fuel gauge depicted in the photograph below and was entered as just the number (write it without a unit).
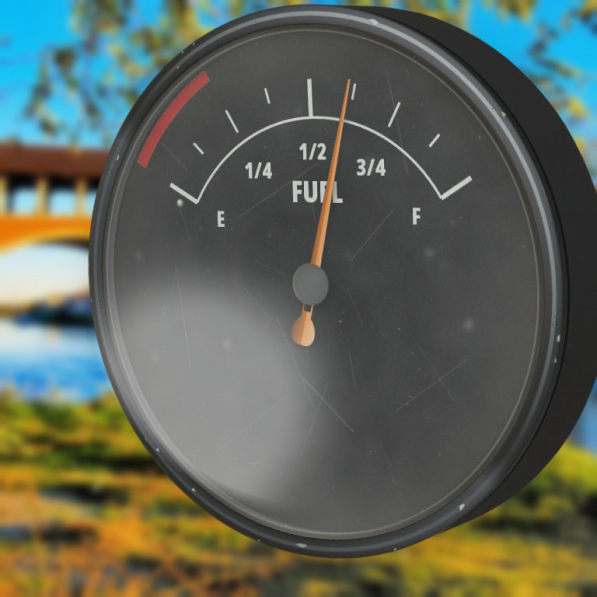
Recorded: 0.625
